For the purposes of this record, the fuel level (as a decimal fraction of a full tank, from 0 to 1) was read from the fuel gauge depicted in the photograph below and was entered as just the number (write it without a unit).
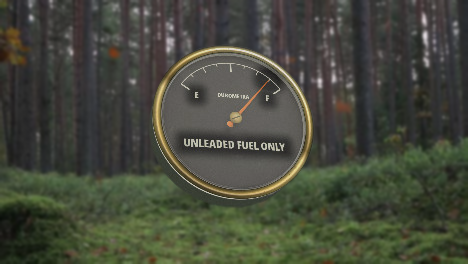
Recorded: 0.875
